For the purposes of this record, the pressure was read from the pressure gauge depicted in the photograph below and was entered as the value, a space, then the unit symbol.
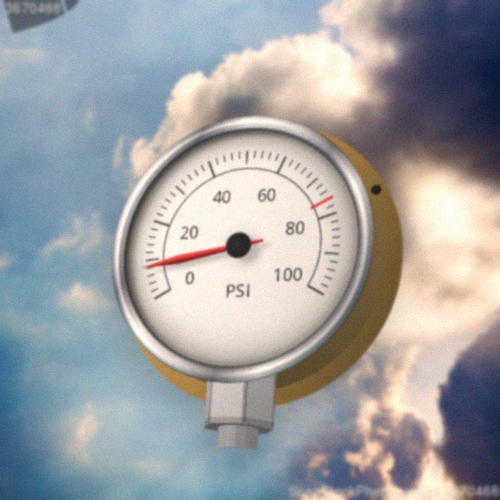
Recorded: 8 psi
